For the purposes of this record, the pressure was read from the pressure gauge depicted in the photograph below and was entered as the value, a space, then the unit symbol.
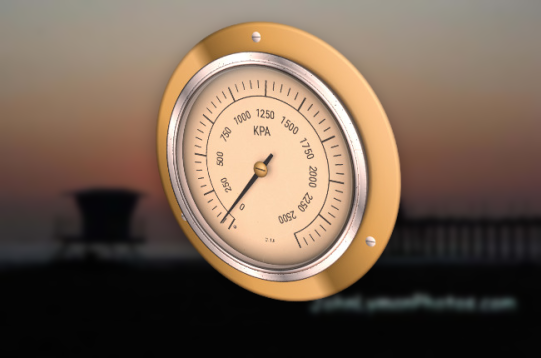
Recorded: 50 kPa
